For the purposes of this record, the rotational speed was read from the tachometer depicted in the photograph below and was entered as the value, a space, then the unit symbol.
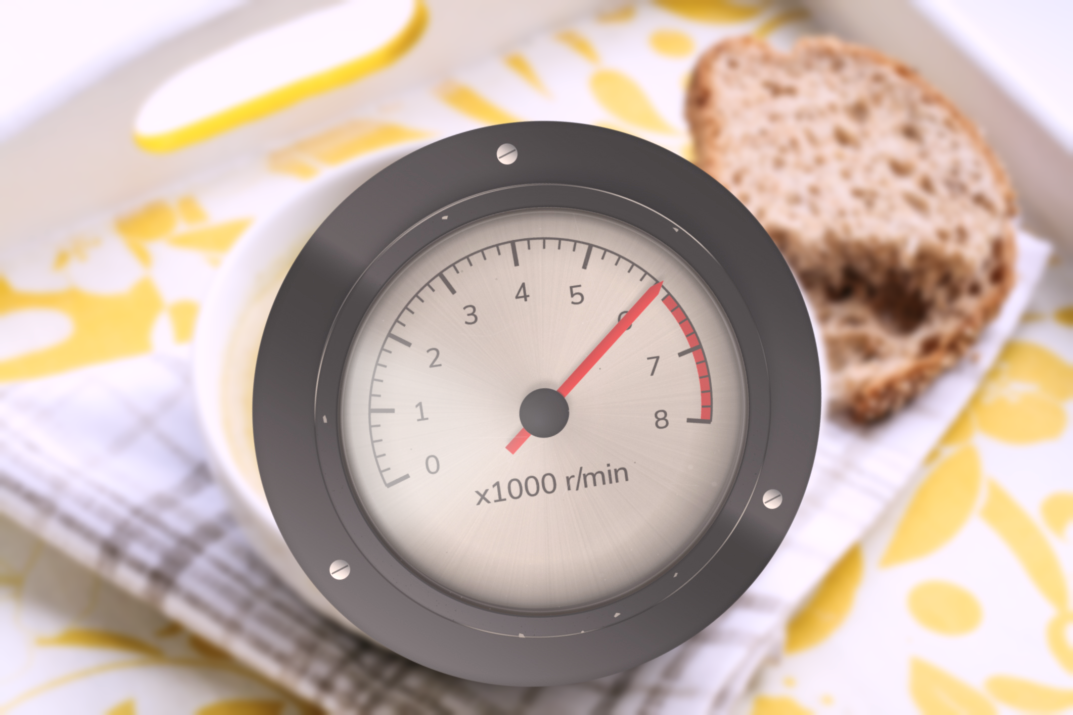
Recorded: 6000 rpm
